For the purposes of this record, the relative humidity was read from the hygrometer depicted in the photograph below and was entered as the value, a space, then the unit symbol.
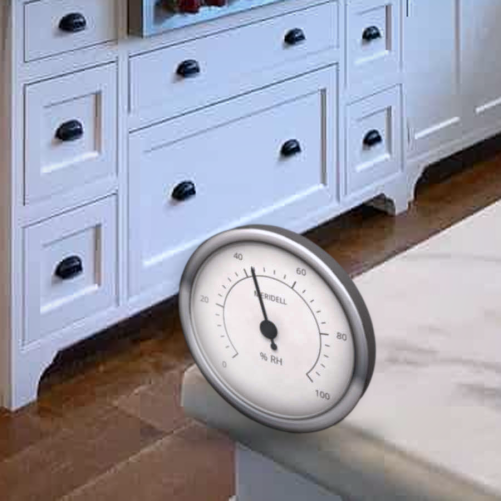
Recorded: 44 %
